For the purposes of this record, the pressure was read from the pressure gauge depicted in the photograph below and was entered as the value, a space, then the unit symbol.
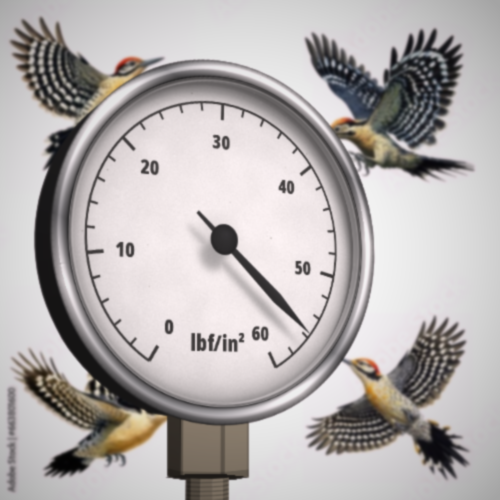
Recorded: 56 psi
